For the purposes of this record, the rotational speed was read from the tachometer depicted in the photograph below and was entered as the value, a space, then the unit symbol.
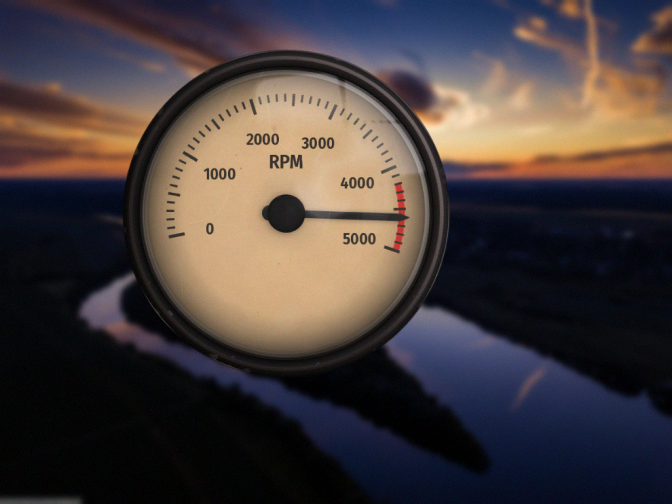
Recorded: 4600 rpm
